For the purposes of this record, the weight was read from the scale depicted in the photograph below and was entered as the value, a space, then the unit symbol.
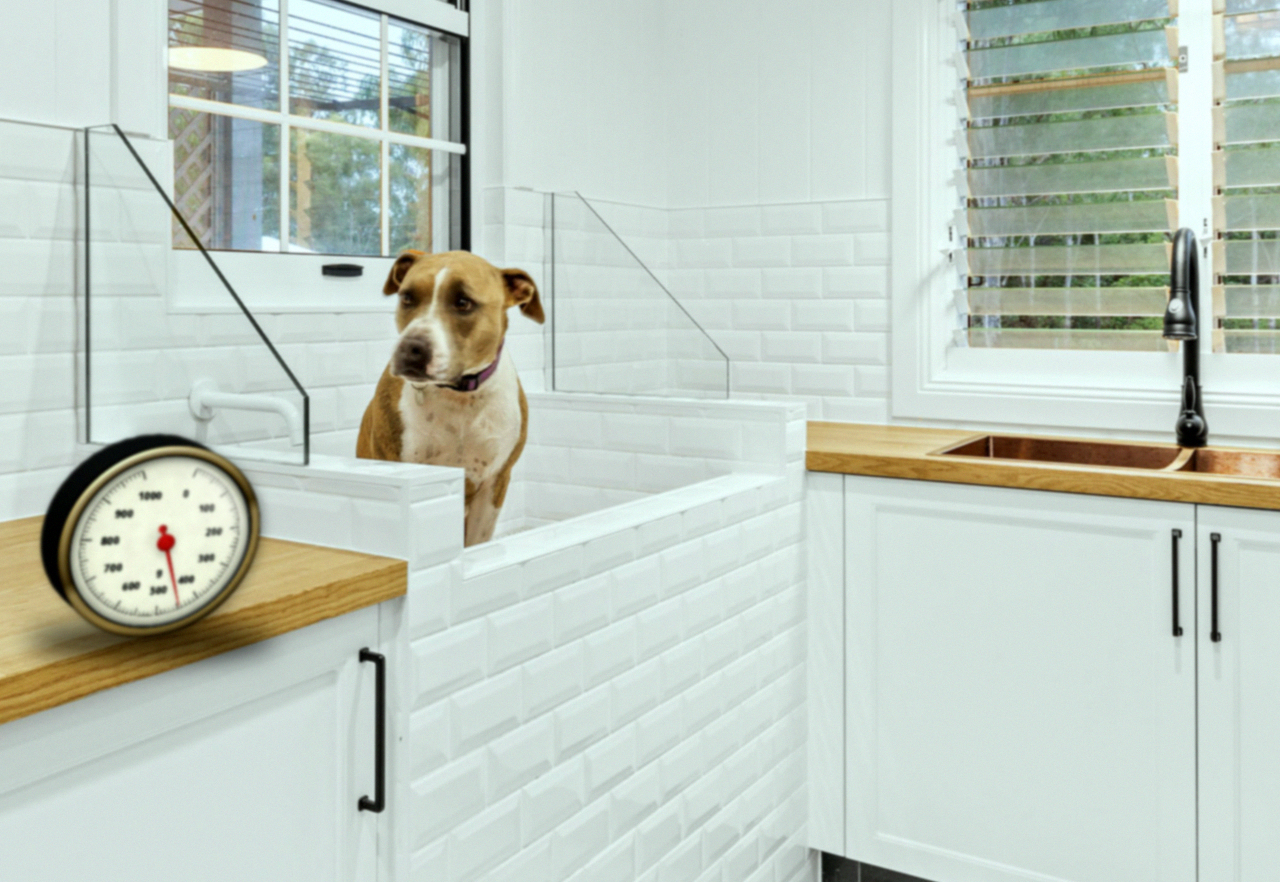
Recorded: 450 g
